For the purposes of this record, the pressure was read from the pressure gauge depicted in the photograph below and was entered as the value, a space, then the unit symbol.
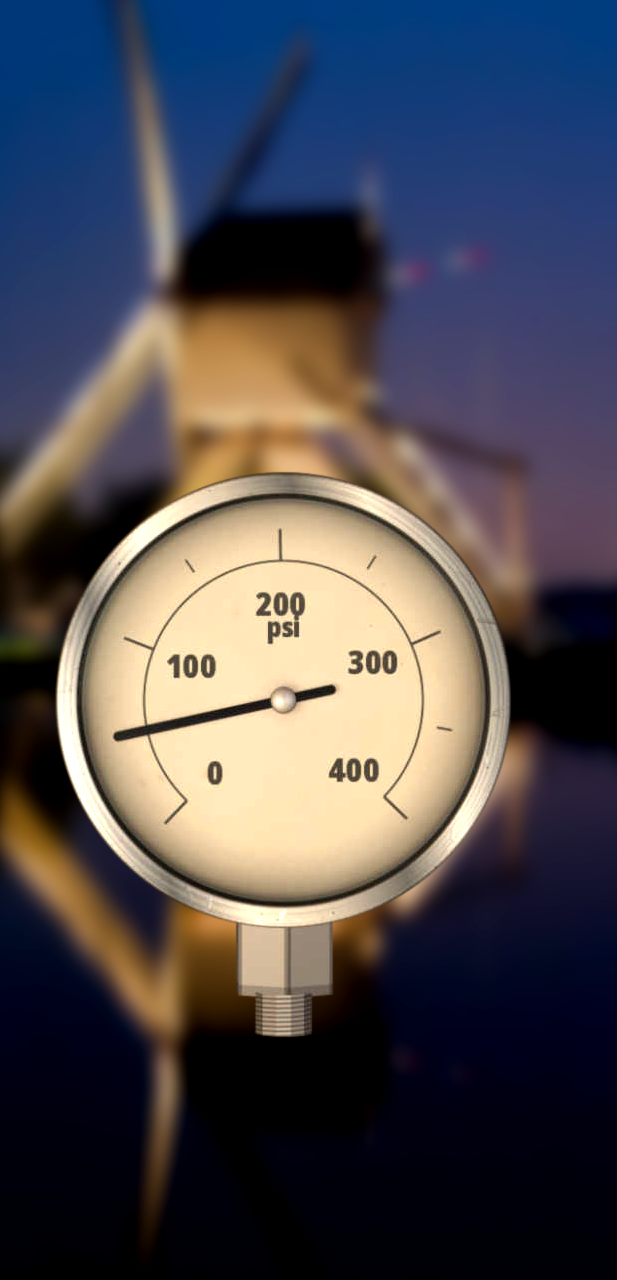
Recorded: 50 psi
